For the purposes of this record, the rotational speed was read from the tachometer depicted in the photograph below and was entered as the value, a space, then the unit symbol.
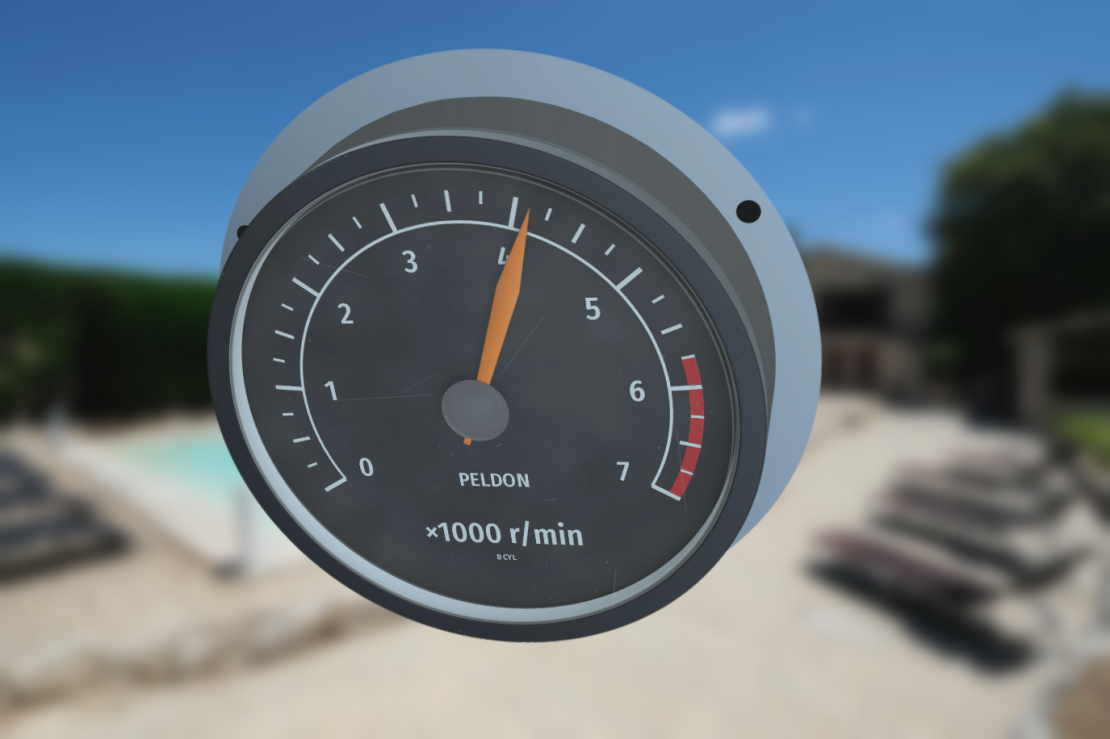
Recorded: 4125 rpm
